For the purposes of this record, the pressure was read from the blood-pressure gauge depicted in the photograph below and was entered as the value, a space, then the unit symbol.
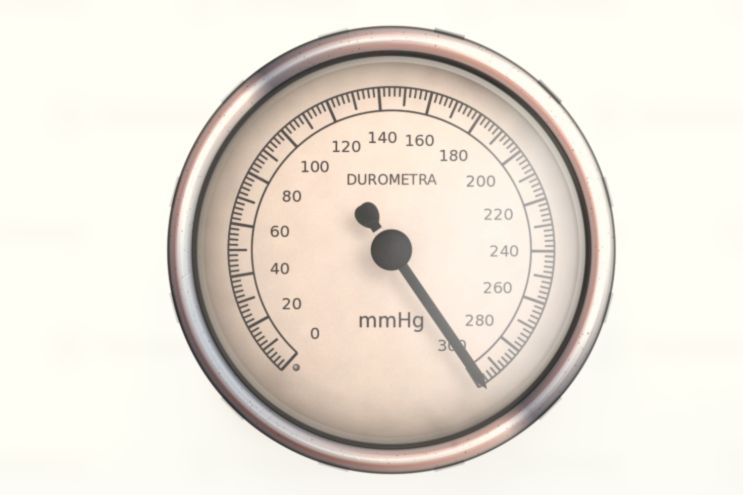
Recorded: 298 mmHg
